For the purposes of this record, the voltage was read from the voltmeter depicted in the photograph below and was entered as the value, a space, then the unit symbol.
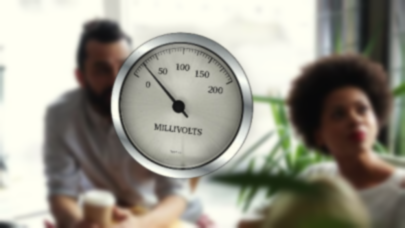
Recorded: 25 mV
